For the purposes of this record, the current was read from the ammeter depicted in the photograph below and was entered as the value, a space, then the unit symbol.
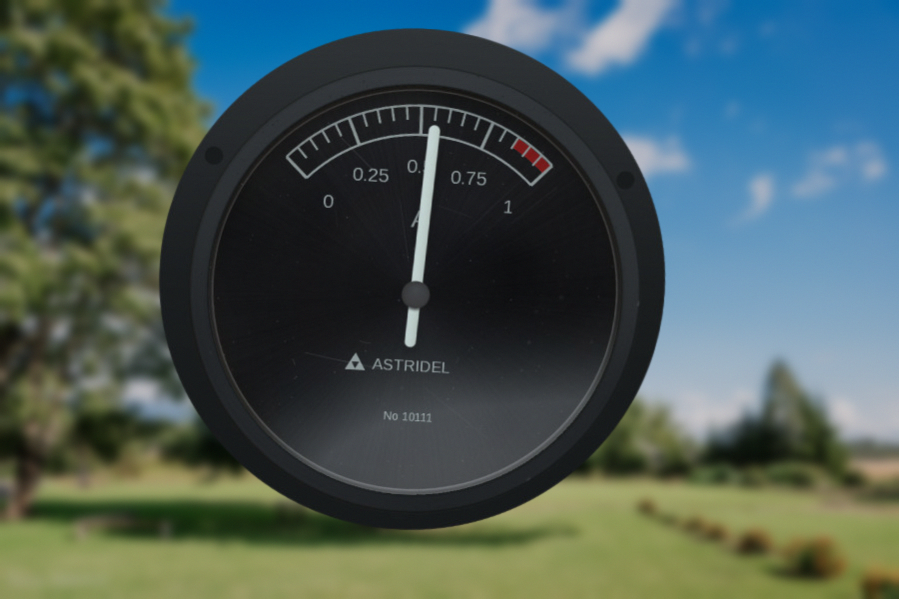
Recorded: 0.55 A
